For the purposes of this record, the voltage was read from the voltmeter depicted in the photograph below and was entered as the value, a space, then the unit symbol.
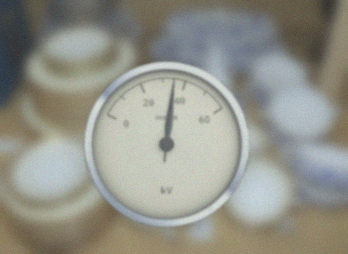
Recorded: 35 kV
